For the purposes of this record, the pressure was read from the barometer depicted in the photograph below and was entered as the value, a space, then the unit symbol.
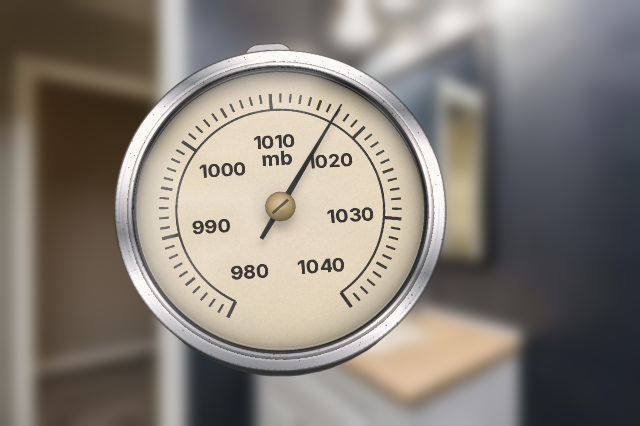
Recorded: 1017 mbar
